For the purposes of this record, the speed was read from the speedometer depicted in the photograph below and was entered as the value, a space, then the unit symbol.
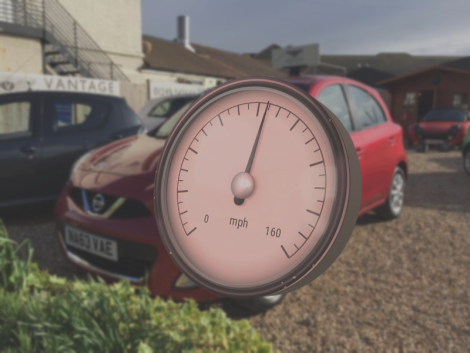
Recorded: 85 mph
